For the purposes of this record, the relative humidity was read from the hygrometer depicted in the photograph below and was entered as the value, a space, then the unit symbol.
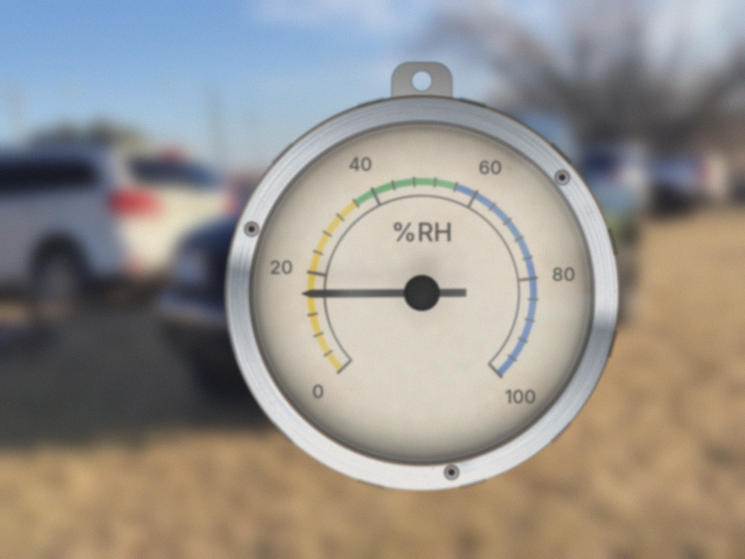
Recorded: 16 %
